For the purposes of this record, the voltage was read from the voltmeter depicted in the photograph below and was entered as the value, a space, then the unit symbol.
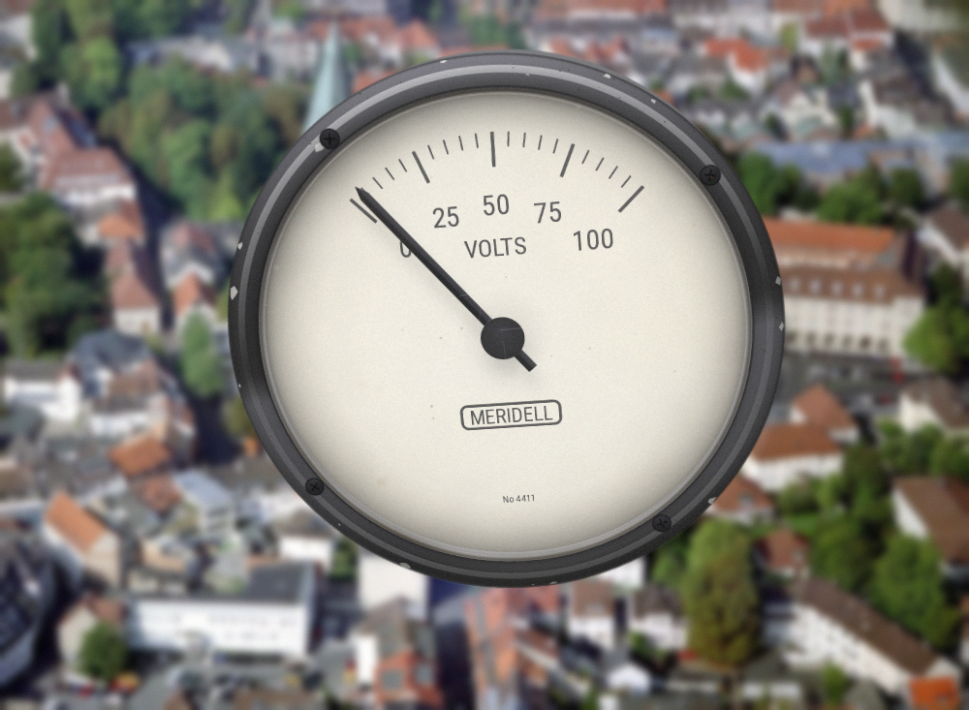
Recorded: 5 V
